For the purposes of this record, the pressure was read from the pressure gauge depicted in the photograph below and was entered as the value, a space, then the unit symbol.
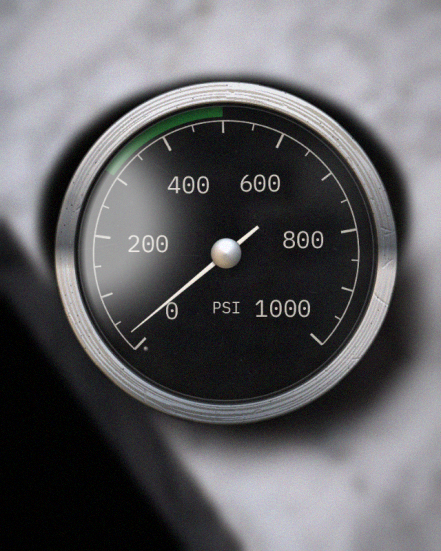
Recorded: 25 psi
